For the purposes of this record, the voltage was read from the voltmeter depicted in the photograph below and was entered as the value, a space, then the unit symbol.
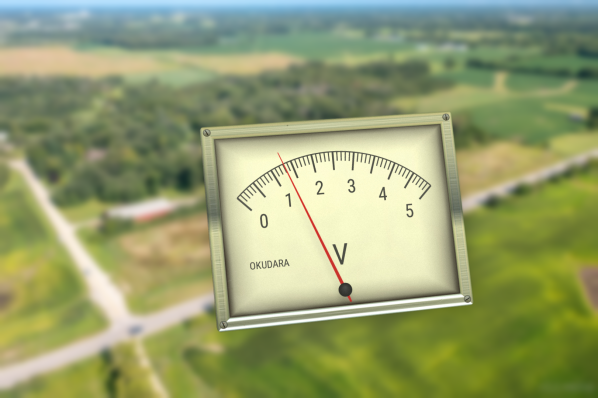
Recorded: 1.3 V
